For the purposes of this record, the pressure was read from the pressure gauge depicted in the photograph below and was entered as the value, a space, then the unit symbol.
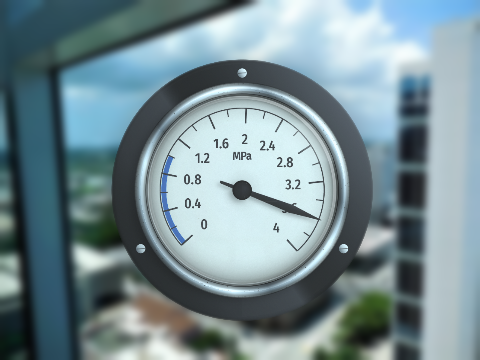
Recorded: 3.6 MPa
